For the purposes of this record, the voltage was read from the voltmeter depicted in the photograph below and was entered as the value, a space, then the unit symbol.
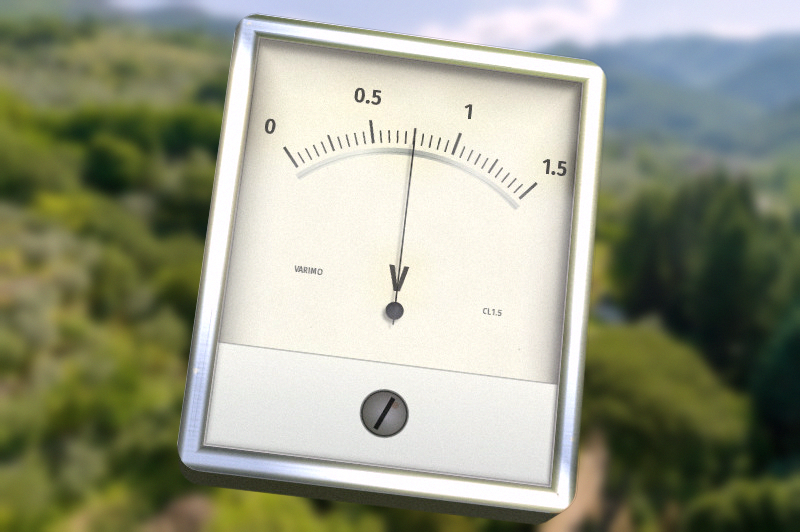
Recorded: 0.75 V
